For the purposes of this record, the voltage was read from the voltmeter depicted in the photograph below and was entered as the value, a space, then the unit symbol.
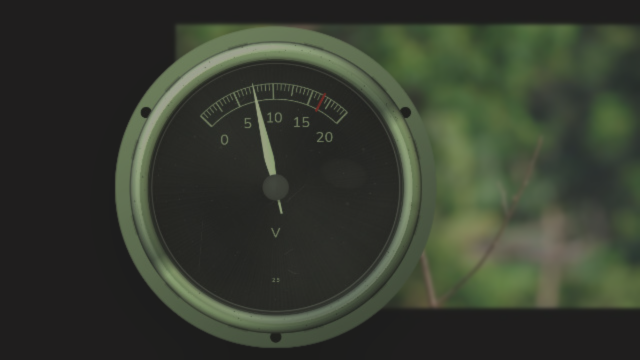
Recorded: 7.5 V
